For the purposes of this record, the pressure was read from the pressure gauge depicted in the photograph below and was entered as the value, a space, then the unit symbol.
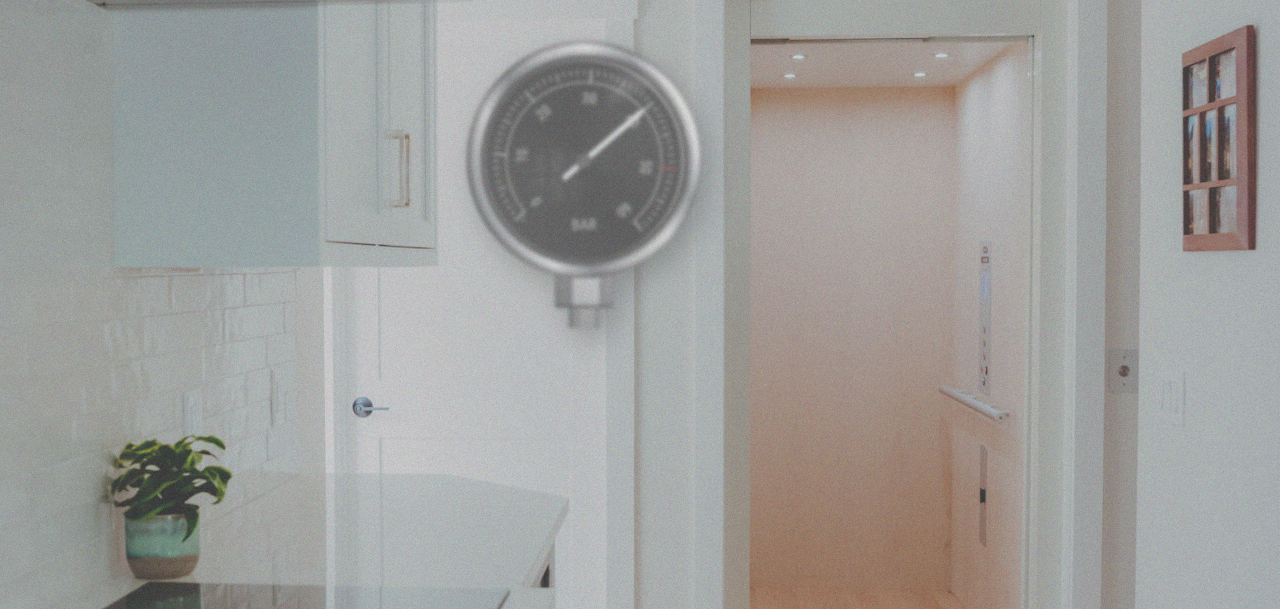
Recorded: 40 bar
